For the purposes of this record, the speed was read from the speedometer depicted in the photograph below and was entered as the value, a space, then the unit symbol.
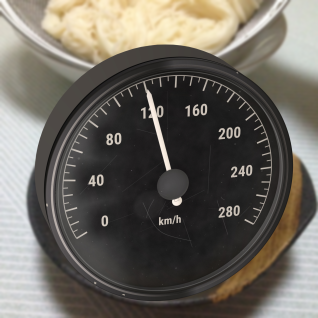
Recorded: 120 km/h
